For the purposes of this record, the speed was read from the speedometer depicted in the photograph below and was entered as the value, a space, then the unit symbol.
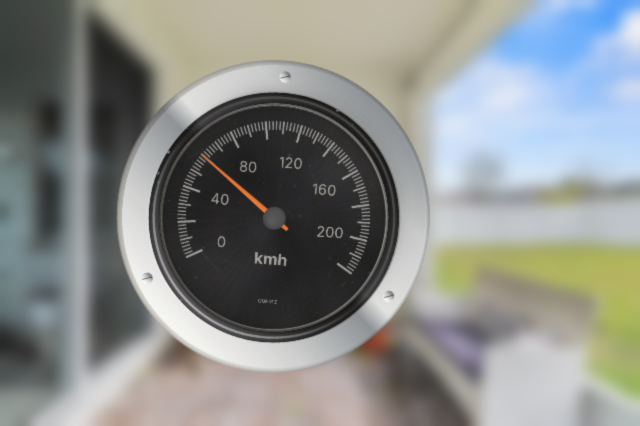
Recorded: 60 km/h
